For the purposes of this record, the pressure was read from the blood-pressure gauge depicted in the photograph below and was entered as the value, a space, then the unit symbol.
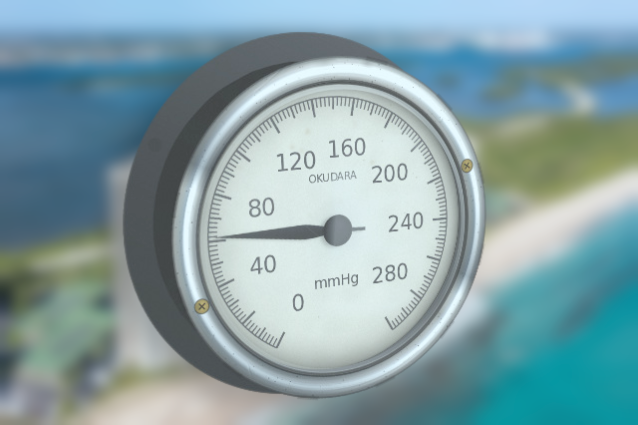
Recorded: 62 mmHg
